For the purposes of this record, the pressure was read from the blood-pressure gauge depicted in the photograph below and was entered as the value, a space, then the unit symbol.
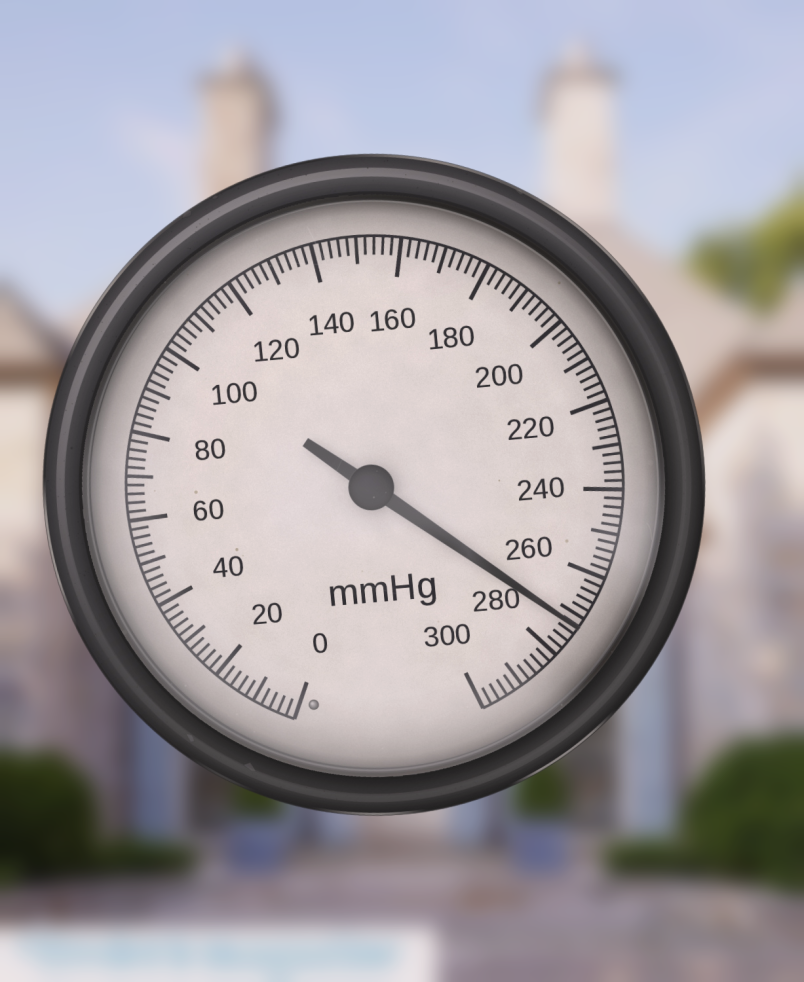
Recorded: 272 mmHg
